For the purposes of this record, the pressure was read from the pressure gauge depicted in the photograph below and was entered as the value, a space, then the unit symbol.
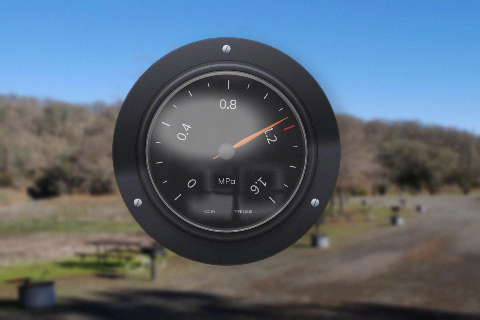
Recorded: 1.15 MPa
